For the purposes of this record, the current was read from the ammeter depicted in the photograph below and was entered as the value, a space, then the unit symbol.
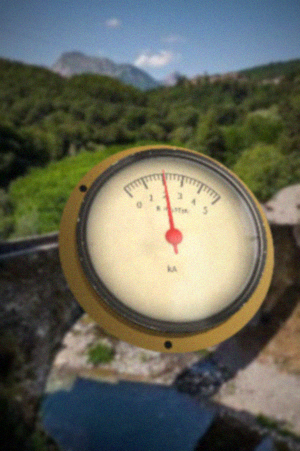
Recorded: 2 kA
